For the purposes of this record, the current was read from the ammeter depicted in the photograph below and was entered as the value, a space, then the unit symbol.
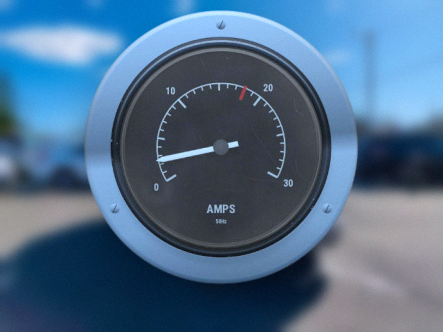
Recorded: 2.5 A
